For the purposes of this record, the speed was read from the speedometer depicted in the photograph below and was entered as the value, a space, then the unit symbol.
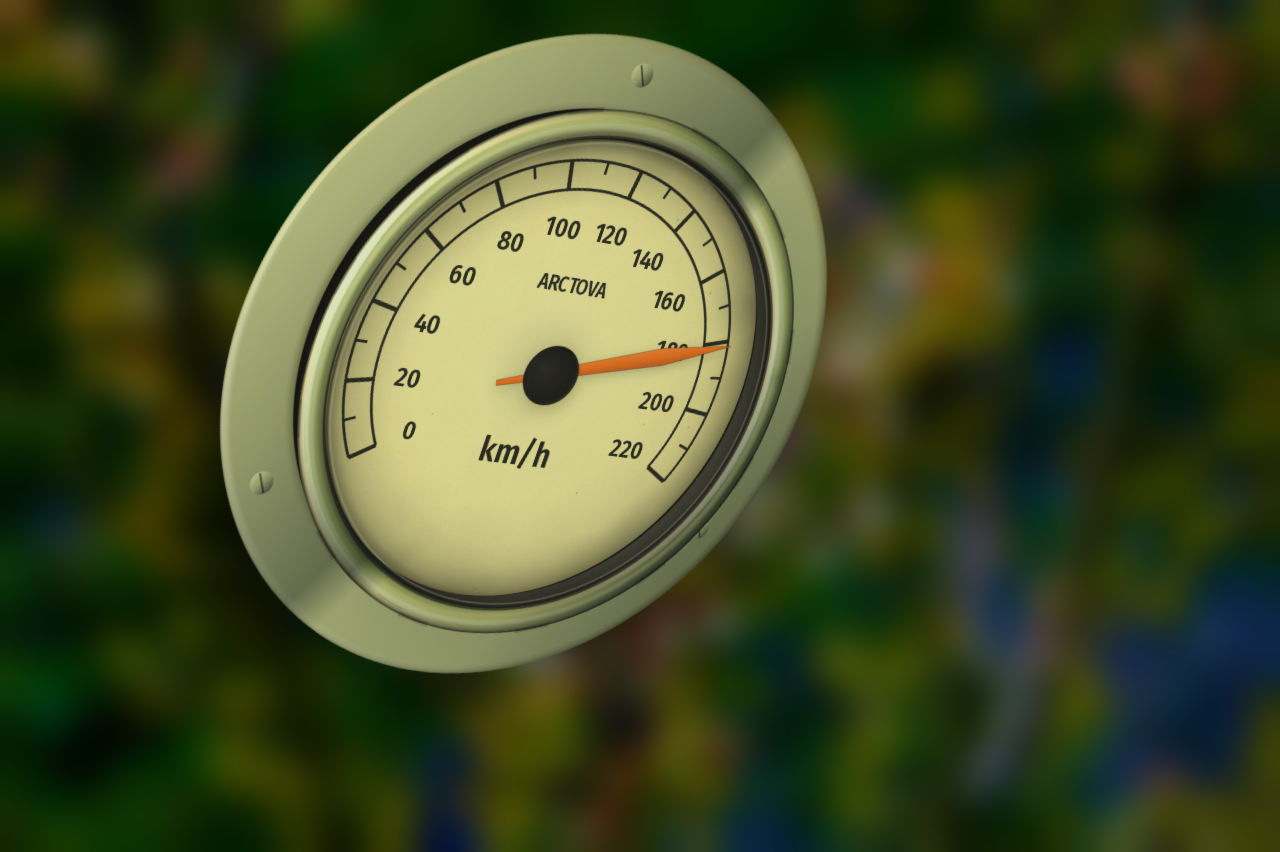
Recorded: 180 km/h
